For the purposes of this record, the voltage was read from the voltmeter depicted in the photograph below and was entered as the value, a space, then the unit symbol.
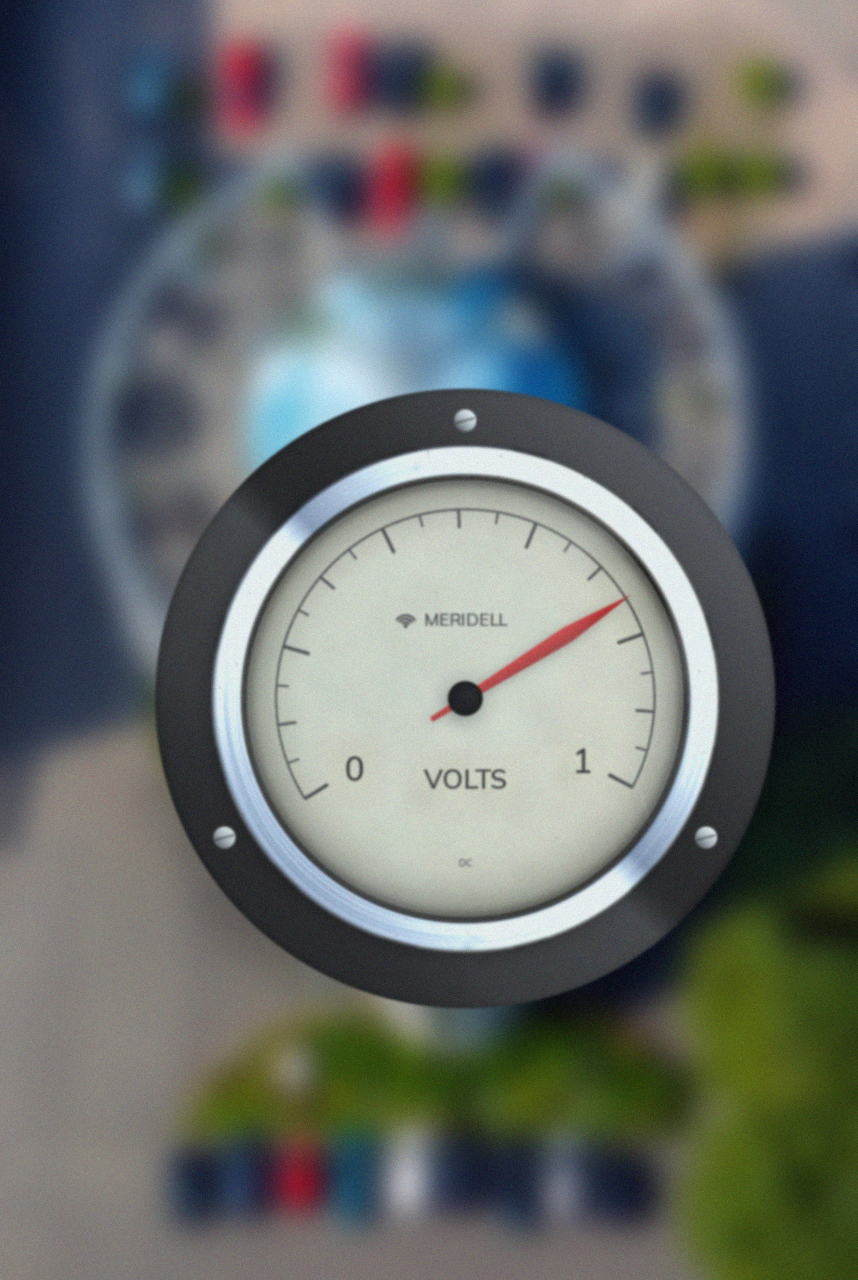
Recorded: 0.75 V
